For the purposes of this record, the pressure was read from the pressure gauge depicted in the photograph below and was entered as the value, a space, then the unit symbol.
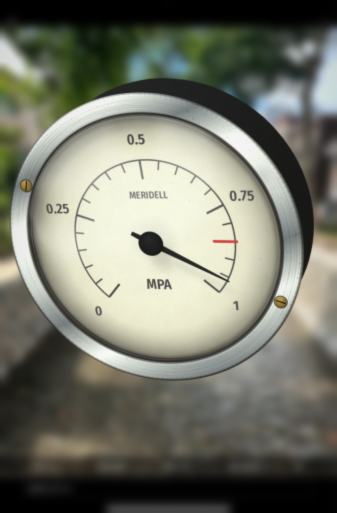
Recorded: 0.95 MPa
